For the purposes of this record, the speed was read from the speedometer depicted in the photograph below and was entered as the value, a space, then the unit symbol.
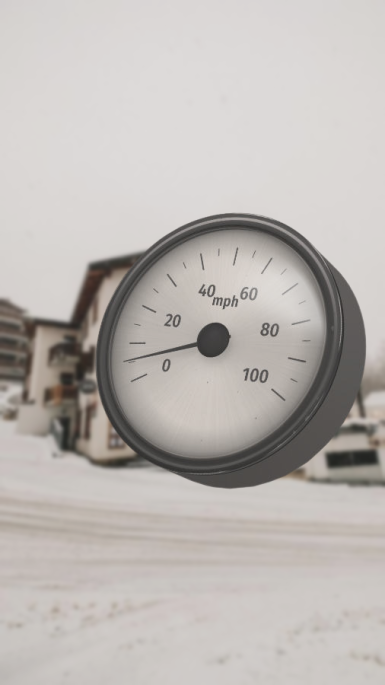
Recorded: 5 mph
